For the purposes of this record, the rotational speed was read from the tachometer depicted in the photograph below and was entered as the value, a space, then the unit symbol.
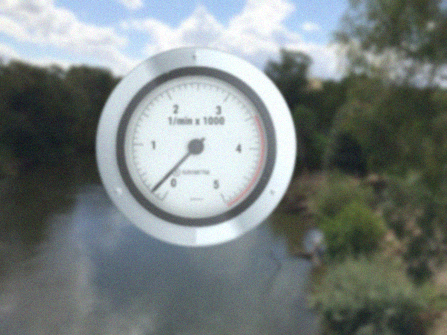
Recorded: 200 rpm
